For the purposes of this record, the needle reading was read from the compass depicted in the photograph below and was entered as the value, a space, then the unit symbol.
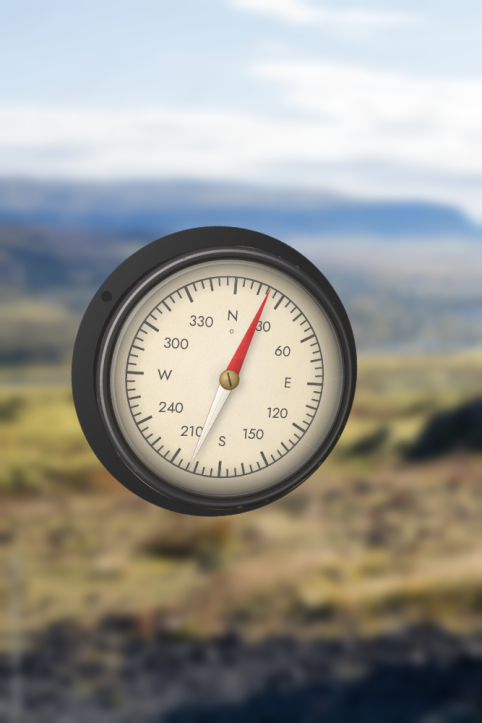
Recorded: 20 °
